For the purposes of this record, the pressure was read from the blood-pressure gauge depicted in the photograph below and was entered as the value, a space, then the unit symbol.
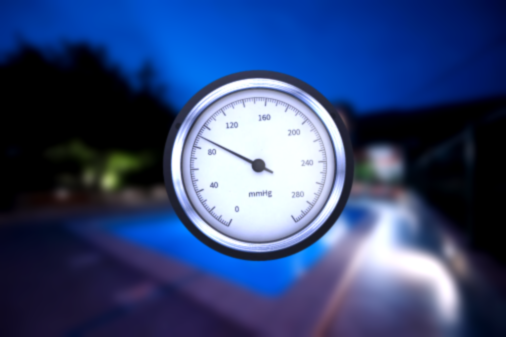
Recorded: 90 mmHg
